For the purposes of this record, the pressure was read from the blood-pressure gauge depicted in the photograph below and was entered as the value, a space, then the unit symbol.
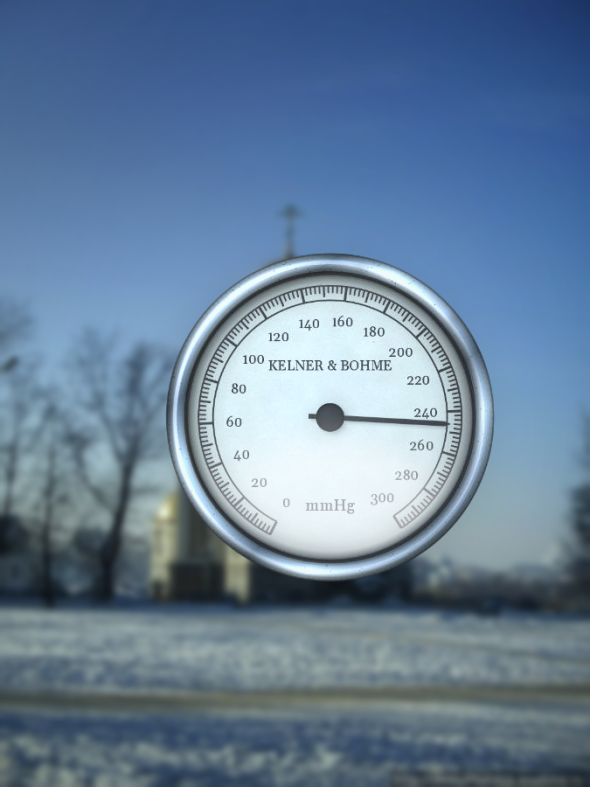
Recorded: 246 mmHg
